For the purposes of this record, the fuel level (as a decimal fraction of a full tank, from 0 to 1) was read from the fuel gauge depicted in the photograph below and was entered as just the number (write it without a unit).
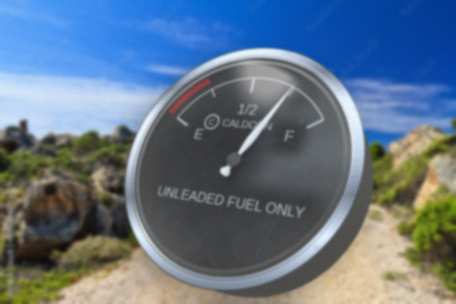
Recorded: 0.75
